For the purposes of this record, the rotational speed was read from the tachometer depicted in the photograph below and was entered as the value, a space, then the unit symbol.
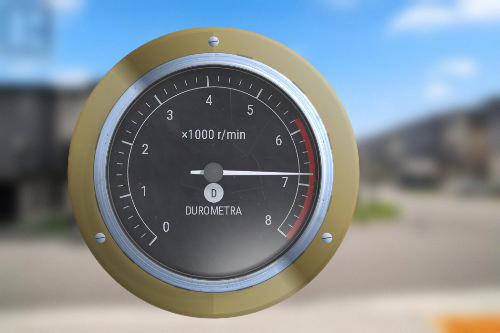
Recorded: 6800 rpm
